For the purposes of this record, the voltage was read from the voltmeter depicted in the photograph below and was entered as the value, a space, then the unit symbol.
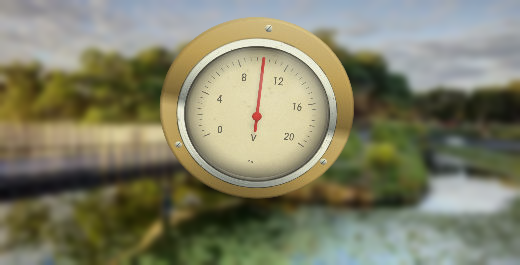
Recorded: 10 V
